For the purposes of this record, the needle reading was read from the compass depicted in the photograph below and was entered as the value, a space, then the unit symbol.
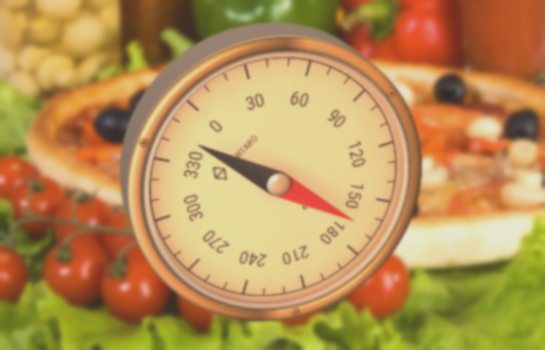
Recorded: 165 °
